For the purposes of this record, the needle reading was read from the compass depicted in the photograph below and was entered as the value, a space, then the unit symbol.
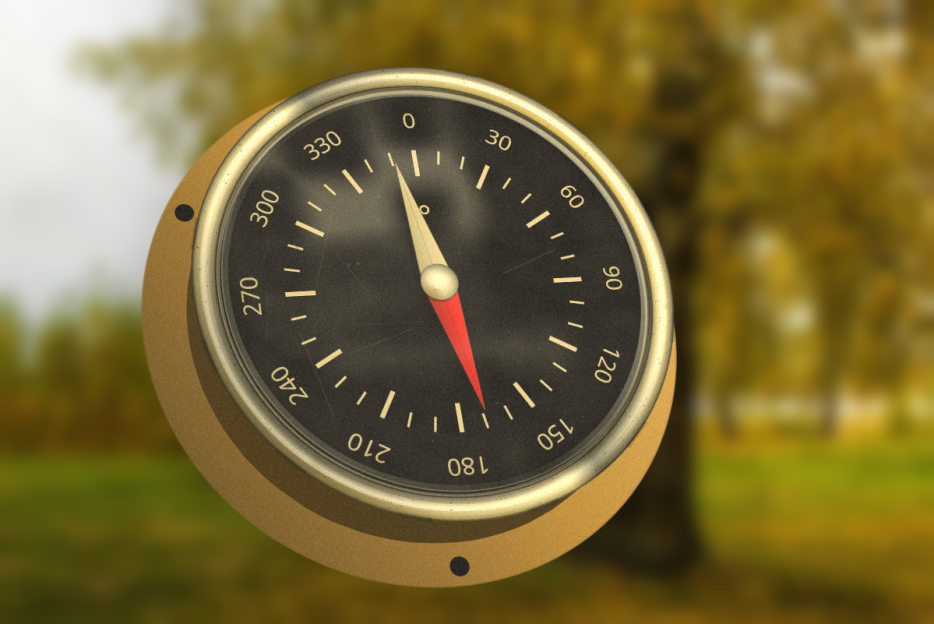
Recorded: 170 °
